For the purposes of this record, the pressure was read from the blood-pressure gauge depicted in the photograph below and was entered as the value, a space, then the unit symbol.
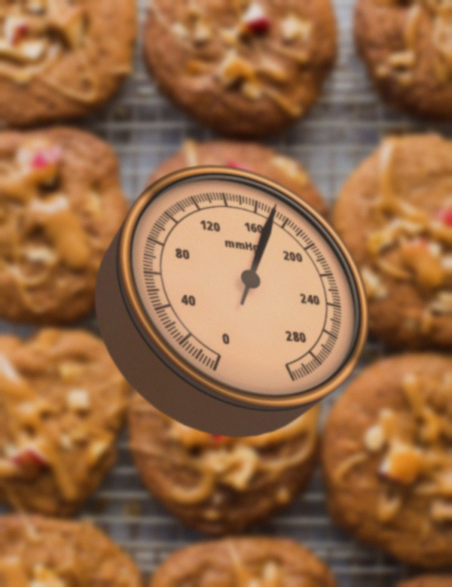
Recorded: 170 mmHg
